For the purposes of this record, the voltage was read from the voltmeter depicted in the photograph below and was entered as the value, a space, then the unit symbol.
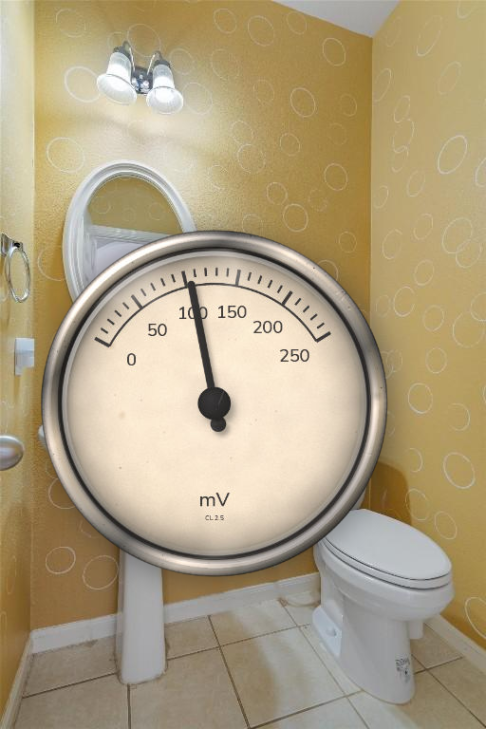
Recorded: 105 mV
